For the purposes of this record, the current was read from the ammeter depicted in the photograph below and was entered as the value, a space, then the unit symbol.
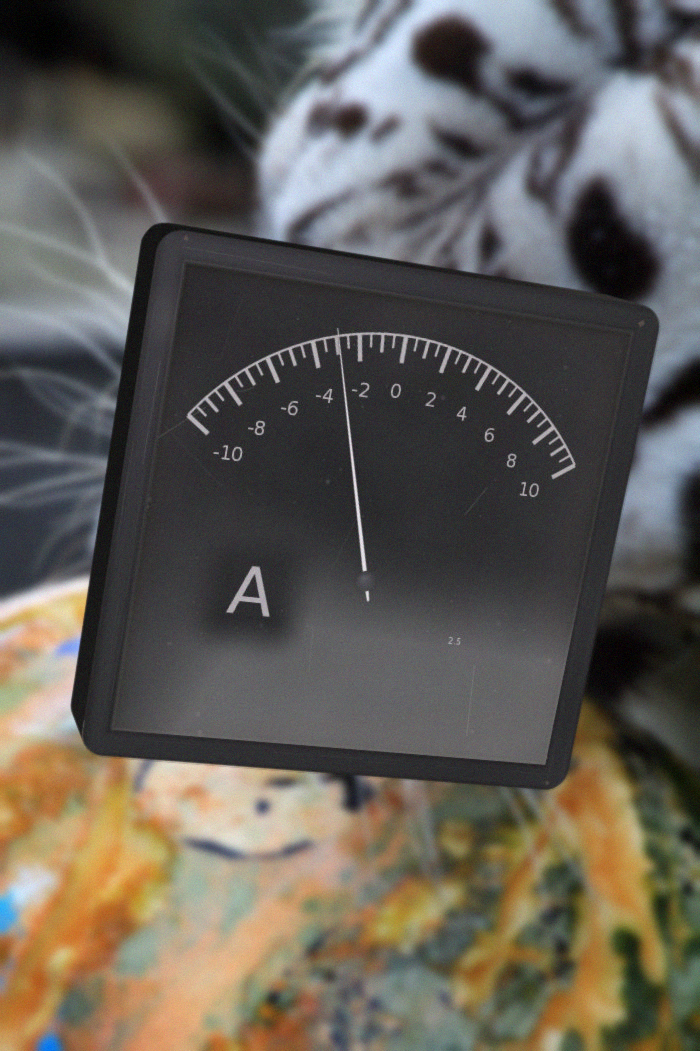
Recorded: -3 A
